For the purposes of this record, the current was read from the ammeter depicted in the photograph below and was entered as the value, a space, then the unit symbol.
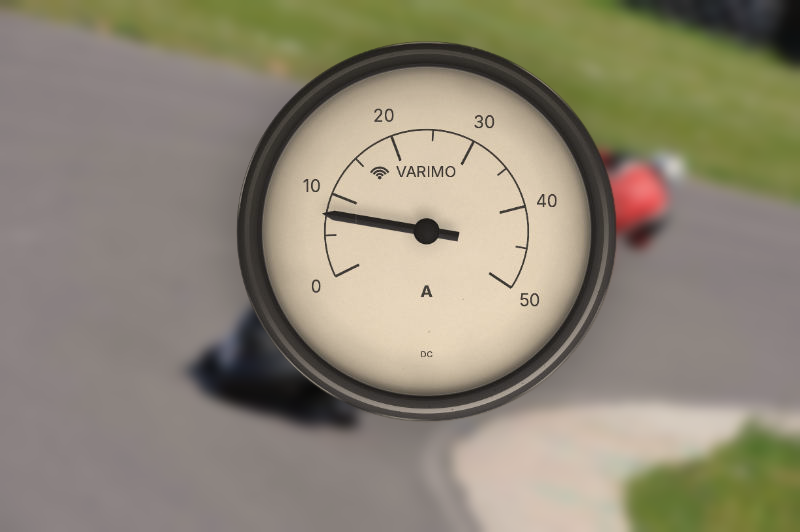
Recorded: 7.5 A
